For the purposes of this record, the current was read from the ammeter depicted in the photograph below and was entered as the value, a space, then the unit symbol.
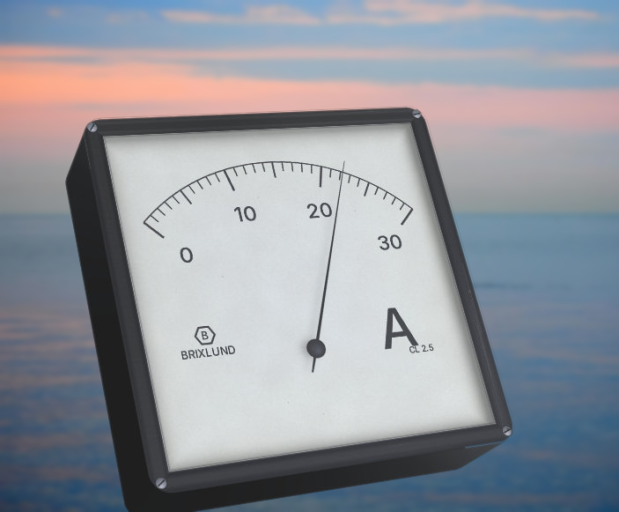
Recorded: 22 A
